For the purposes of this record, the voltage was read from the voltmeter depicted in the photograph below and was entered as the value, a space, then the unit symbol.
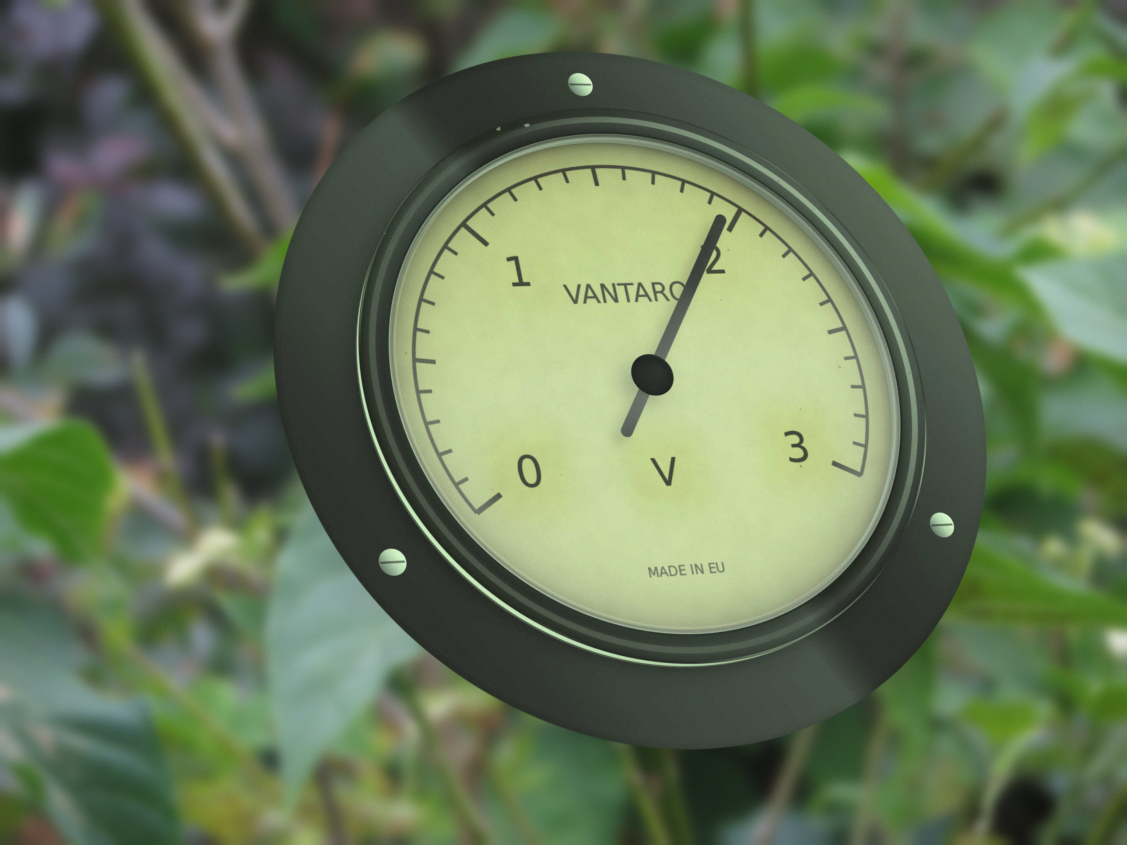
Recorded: 1.95 V
